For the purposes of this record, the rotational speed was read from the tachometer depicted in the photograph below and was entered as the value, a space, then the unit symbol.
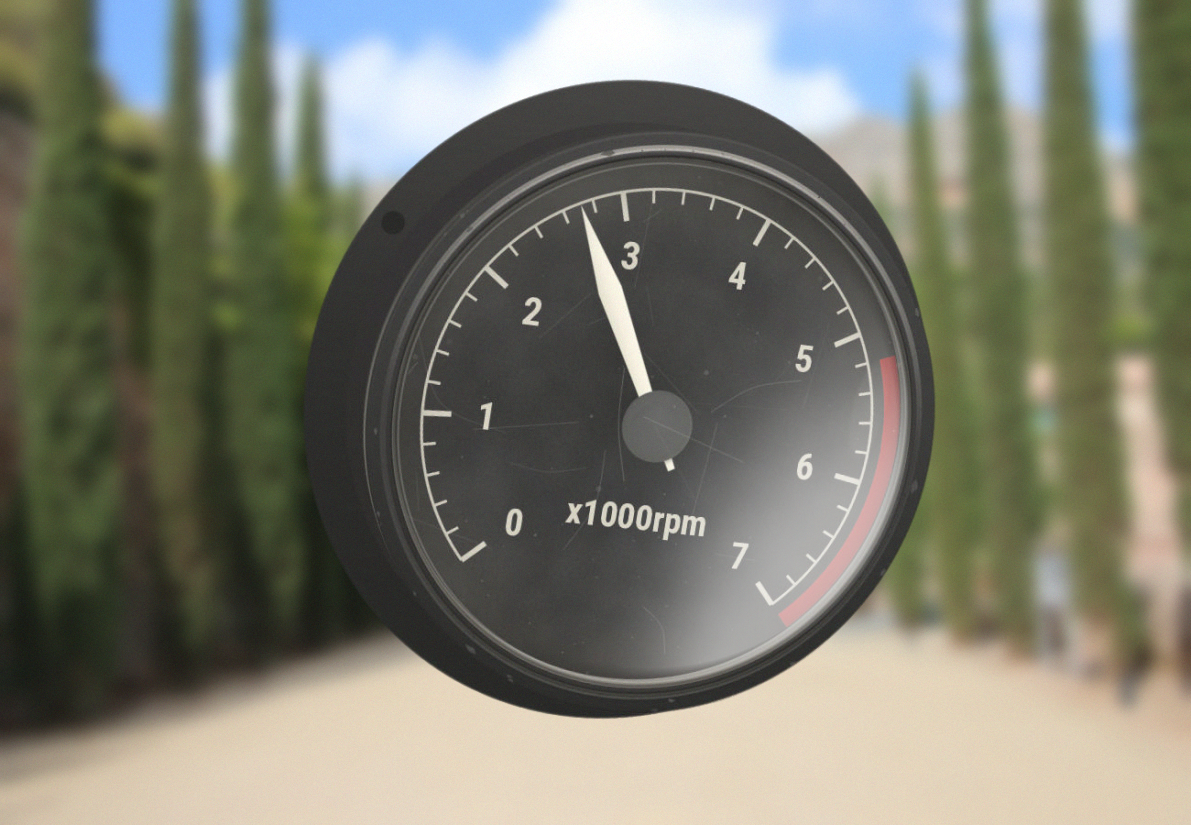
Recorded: 2700 rpm
